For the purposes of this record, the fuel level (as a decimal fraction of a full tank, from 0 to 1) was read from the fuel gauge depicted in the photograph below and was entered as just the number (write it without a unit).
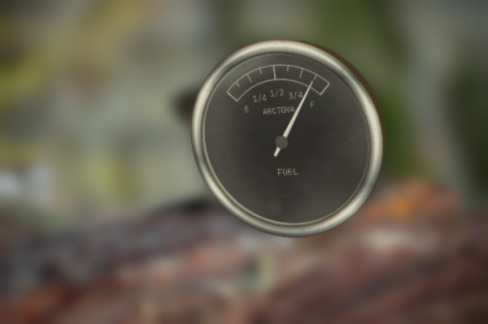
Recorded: 0.875
